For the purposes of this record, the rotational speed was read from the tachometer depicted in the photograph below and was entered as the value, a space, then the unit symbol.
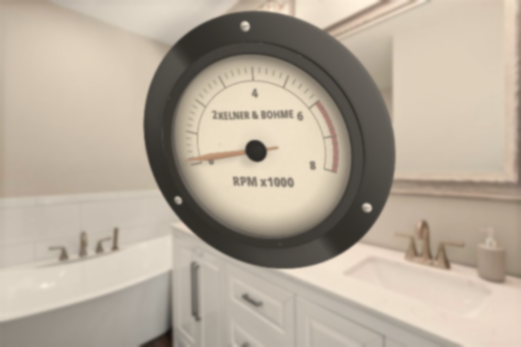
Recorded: 200 rpm
